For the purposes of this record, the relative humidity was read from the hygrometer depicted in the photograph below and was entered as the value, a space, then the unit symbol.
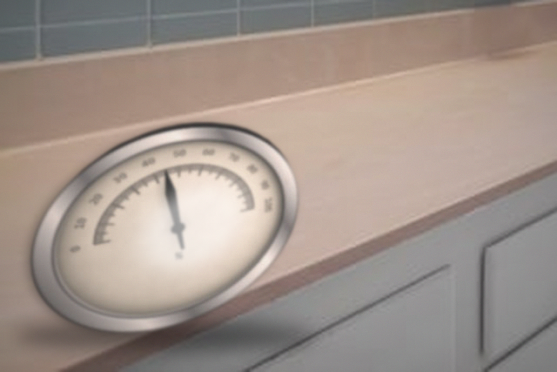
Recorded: 45 %
